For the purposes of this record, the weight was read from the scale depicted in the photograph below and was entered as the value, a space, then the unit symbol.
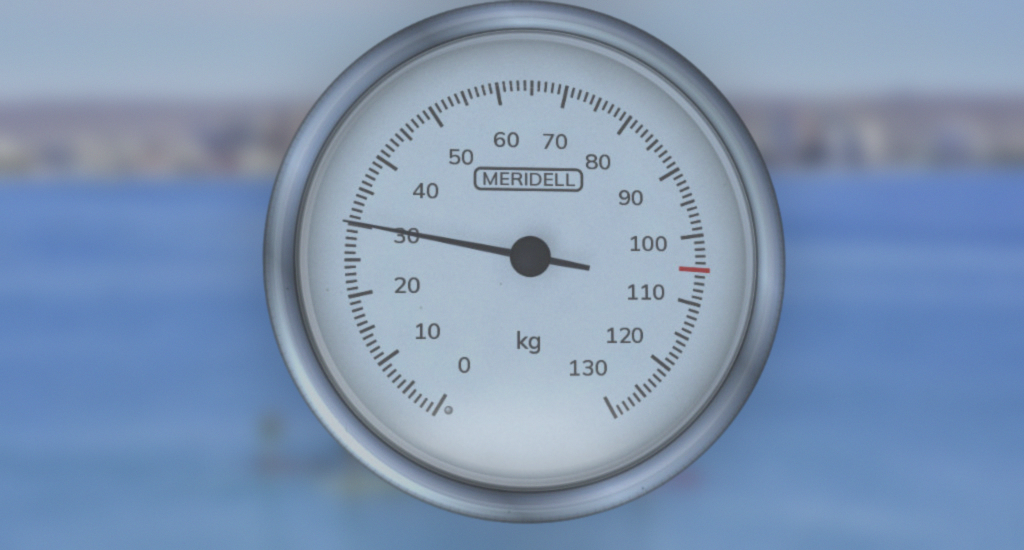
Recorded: 30 kg
